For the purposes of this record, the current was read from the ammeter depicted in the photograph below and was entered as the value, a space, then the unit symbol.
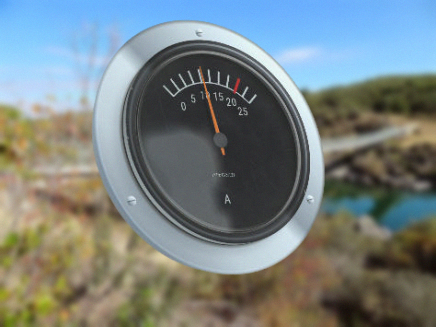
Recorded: 10 A
